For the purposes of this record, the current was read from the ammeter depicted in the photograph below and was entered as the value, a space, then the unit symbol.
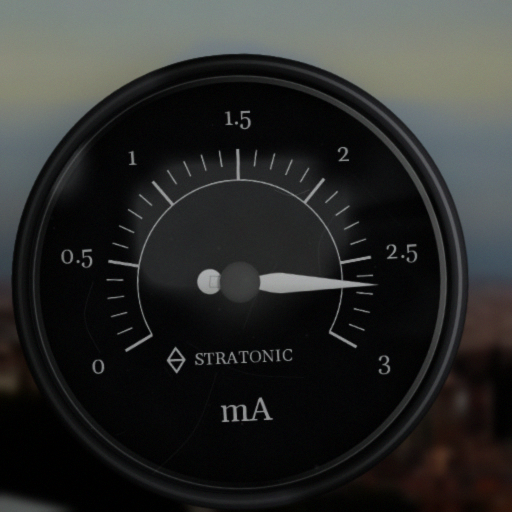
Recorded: 2.65 mA
